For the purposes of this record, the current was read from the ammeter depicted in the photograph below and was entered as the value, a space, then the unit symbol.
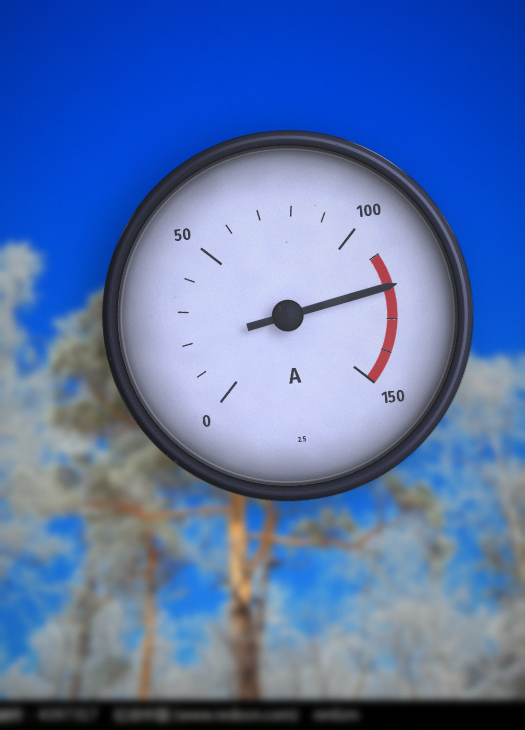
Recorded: 120 A
